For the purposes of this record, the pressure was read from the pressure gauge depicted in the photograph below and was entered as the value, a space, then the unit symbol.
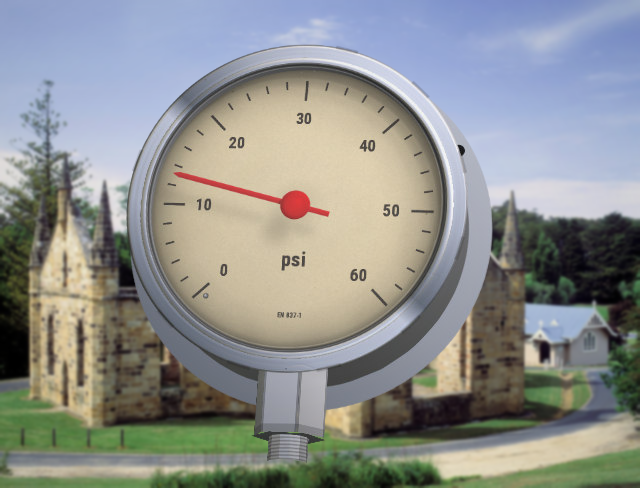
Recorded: 13 psi
